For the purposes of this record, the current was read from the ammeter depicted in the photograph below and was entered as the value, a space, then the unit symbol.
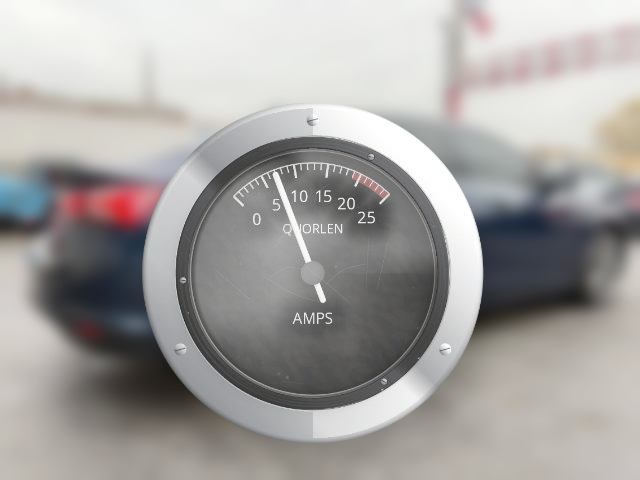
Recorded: 7 A
